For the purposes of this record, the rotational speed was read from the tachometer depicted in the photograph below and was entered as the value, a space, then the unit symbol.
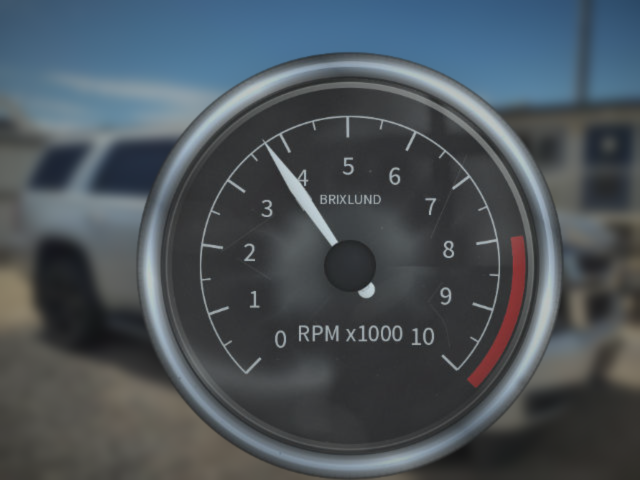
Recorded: 3750 rpm
